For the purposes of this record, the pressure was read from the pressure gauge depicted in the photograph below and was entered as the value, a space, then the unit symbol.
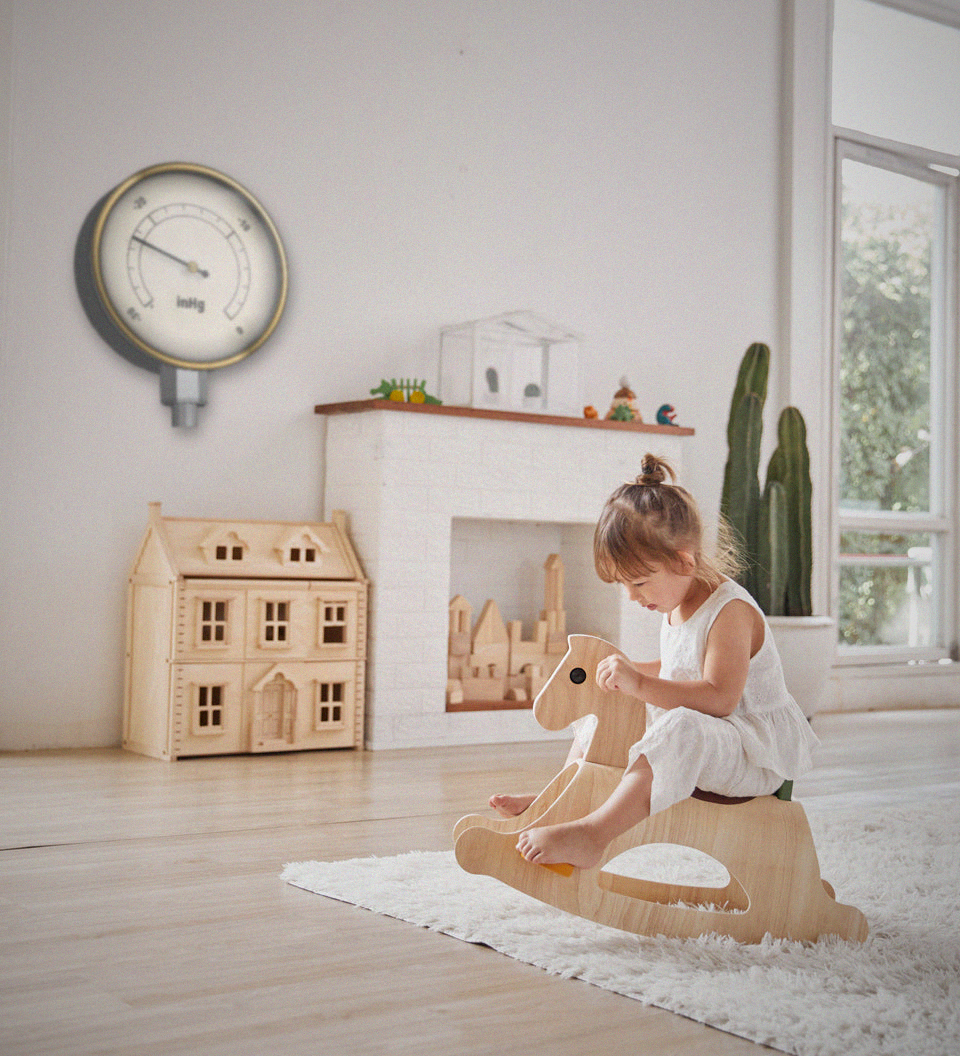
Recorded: -23 inHg
